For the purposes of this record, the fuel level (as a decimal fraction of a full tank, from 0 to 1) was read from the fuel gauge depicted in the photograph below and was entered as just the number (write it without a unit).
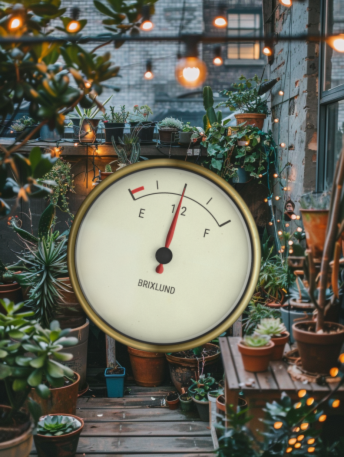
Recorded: 0.5
